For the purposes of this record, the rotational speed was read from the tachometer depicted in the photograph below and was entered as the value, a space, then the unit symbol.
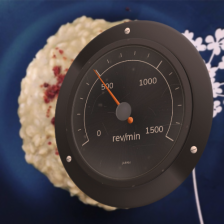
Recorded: 500 rpm
